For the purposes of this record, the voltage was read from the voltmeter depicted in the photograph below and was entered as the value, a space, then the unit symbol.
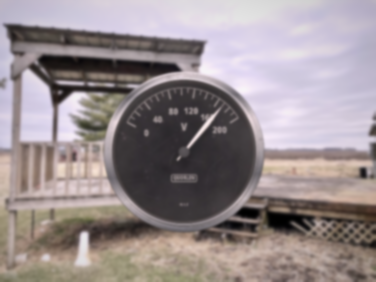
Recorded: 170 V
